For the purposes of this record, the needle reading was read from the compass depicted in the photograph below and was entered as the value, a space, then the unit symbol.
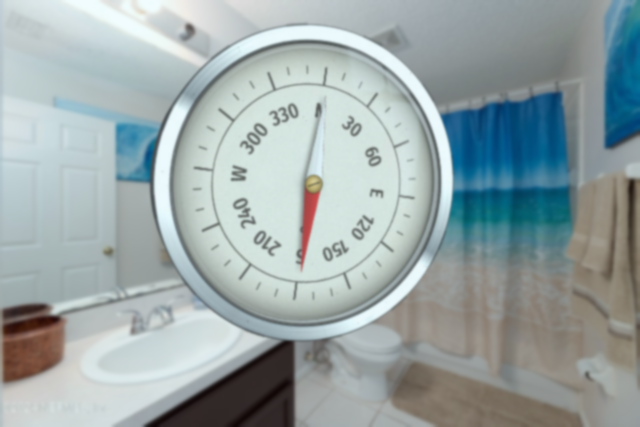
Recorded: 180 °
